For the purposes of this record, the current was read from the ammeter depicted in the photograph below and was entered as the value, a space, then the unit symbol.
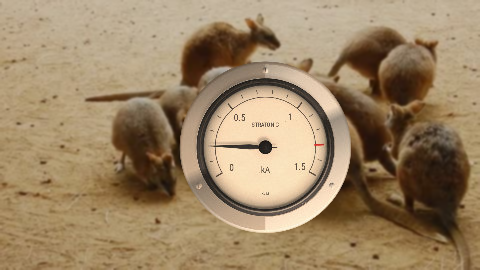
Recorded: 0.2 kA
